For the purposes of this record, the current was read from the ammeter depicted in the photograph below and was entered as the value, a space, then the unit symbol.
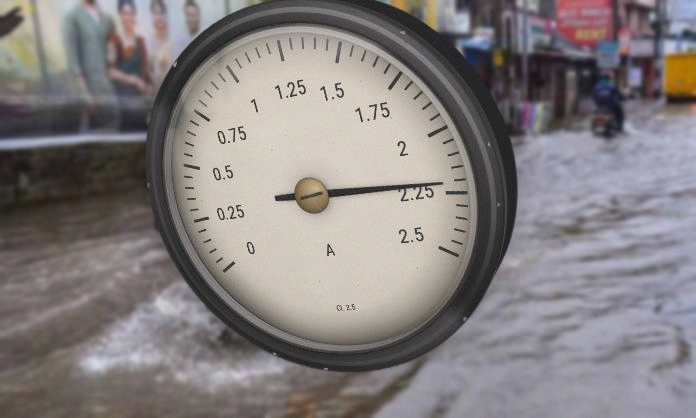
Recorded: 2.2 A
